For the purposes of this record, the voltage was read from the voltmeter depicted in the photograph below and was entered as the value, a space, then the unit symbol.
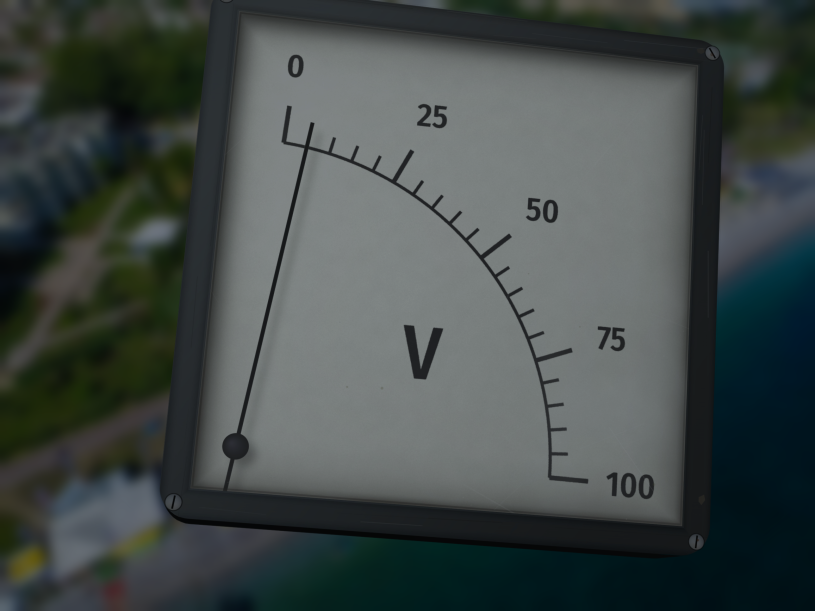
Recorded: 5 V
